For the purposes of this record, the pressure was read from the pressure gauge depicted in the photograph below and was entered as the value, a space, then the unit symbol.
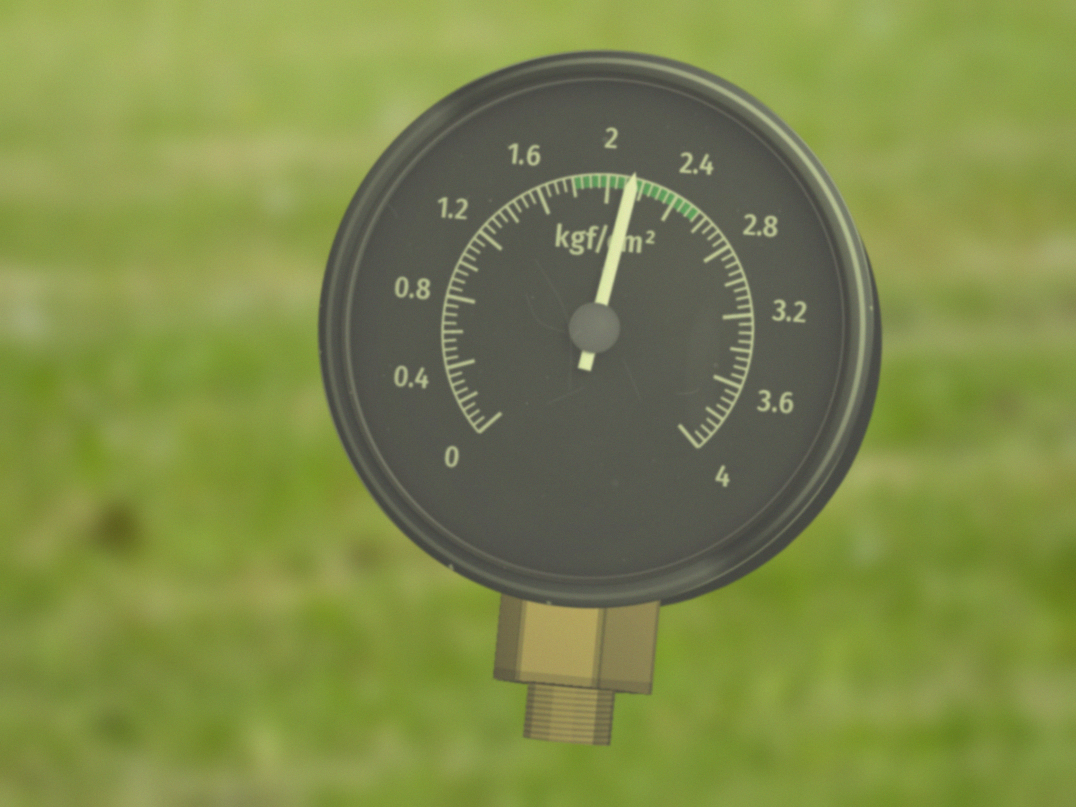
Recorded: 2.15 kg/cm²
